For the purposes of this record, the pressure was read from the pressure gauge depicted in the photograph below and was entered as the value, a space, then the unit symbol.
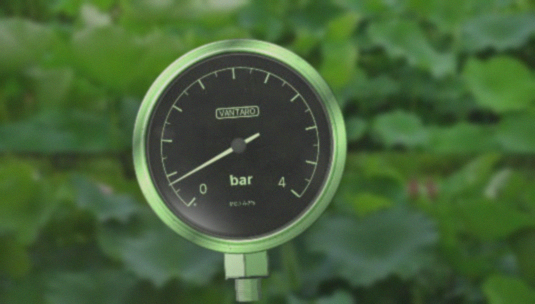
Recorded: 0.3 bar
